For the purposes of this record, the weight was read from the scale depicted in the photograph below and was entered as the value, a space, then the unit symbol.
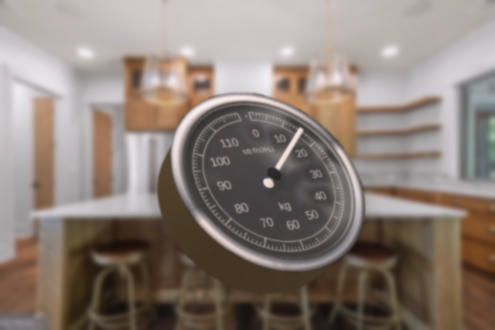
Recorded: 15 kg
